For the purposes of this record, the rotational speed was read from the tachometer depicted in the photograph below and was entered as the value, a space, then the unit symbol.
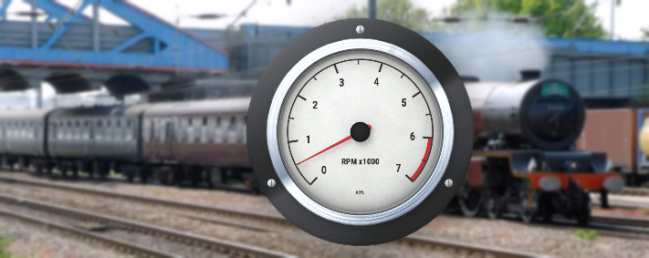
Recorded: 500 rpm
